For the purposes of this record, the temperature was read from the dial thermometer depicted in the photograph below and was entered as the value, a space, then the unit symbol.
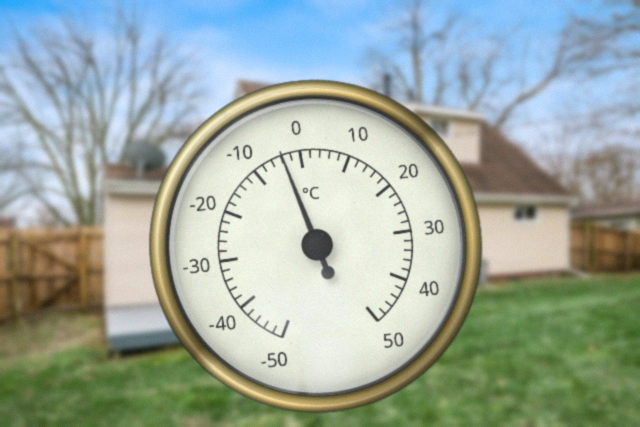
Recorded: -4 °C
